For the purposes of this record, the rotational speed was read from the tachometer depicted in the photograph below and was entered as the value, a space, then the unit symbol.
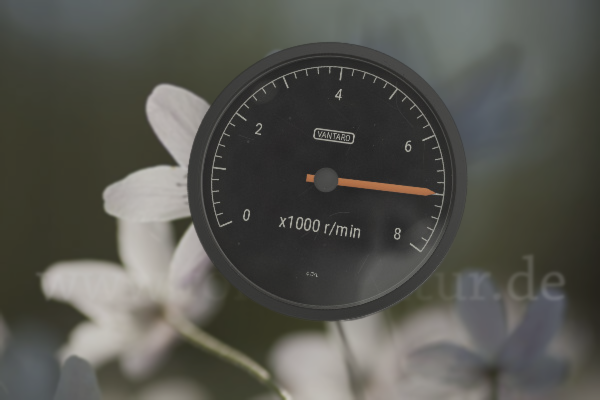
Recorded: 7000 rpm
